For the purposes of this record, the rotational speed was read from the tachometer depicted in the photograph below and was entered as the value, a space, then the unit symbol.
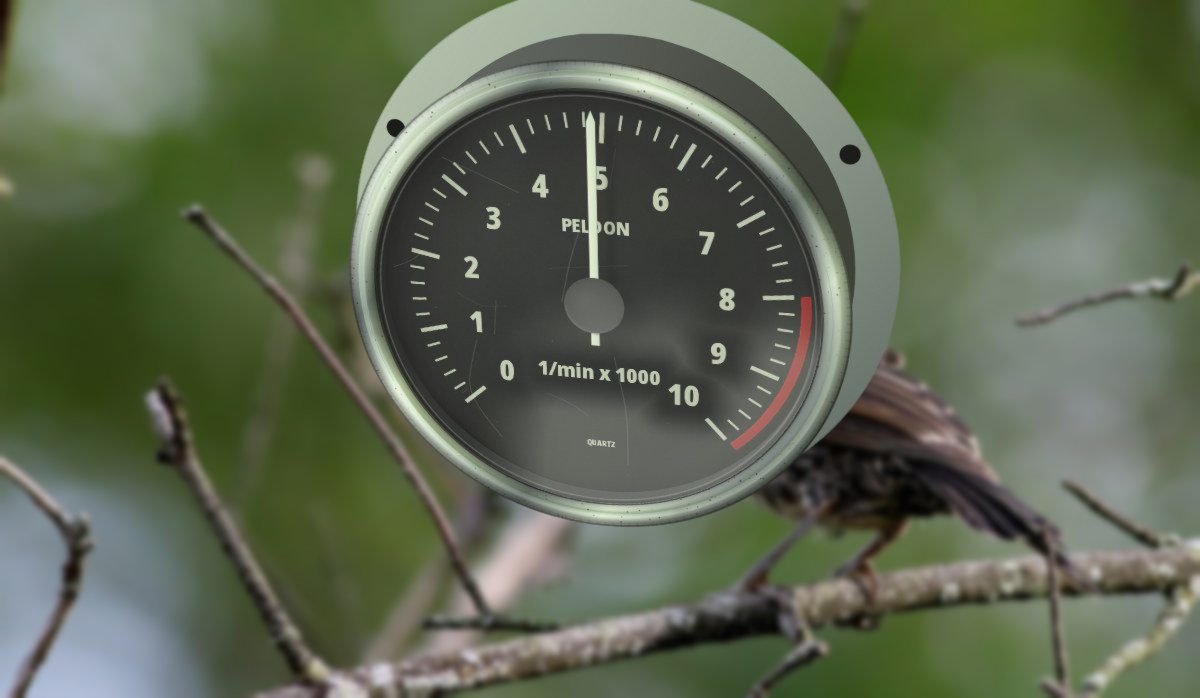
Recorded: 4900 rpm
